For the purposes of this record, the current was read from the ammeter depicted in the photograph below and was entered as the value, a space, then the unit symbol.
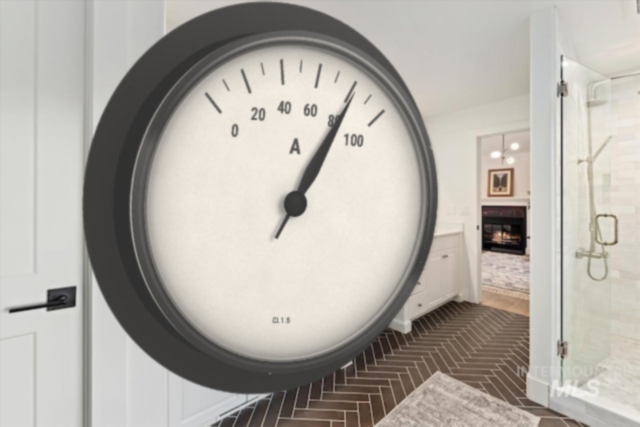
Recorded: 80 A
